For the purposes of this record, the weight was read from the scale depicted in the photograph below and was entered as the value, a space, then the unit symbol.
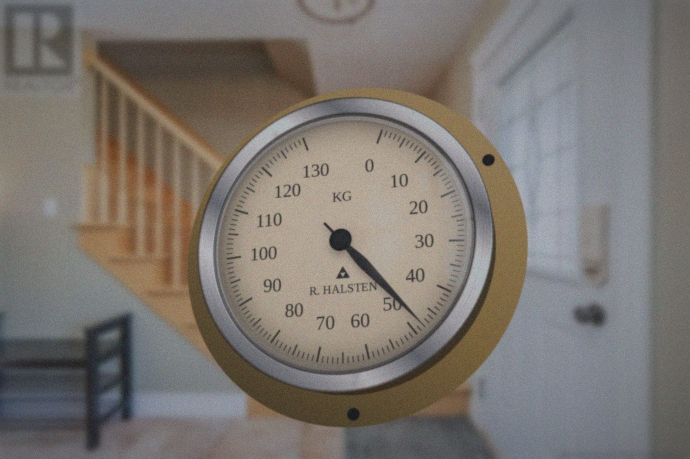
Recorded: 48 kg
